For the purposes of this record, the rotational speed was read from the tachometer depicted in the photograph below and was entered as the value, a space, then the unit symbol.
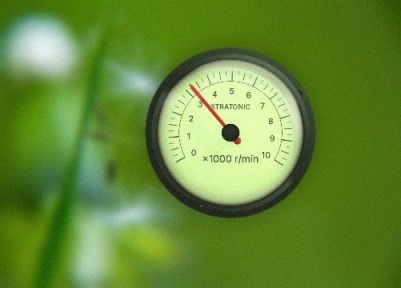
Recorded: 3250 rpm
